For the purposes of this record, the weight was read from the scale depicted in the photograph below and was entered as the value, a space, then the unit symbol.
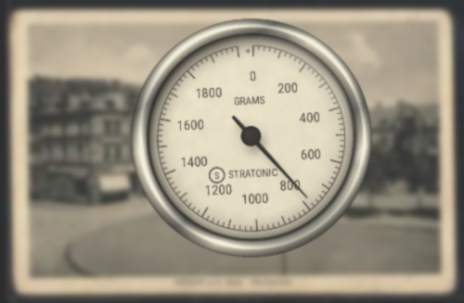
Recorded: 780 g
